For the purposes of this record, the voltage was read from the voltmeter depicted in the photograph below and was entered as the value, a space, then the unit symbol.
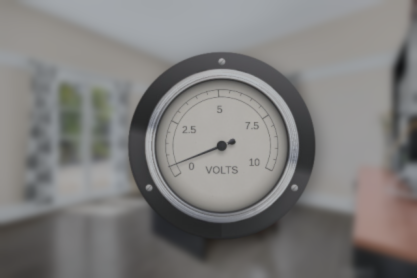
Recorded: 0.5 V
